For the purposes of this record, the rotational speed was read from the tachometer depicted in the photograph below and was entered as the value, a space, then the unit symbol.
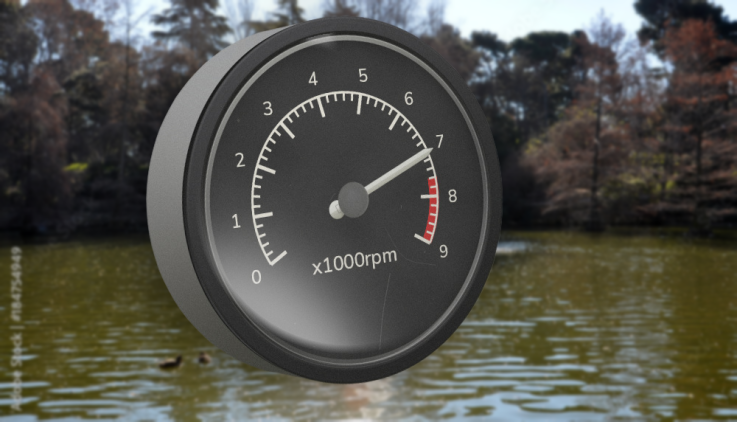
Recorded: 7000 rpm
